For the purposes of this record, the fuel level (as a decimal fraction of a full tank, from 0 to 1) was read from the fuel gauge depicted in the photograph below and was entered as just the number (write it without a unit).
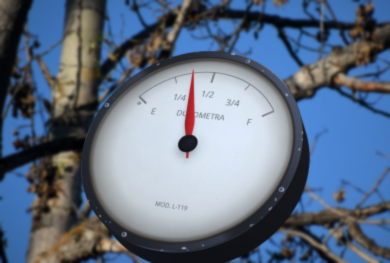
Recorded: 0.375
